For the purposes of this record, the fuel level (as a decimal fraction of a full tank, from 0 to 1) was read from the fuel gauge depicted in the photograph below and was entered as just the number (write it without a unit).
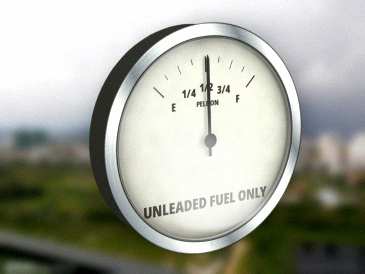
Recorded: 0.5
